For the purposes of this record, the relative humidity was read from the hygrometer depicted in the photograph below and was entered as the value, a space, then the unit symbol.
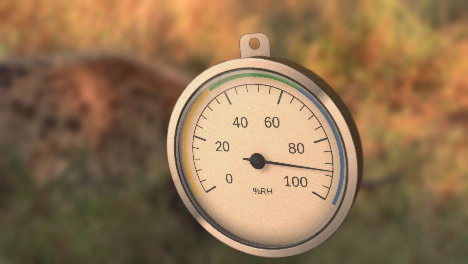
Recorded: 90 %
